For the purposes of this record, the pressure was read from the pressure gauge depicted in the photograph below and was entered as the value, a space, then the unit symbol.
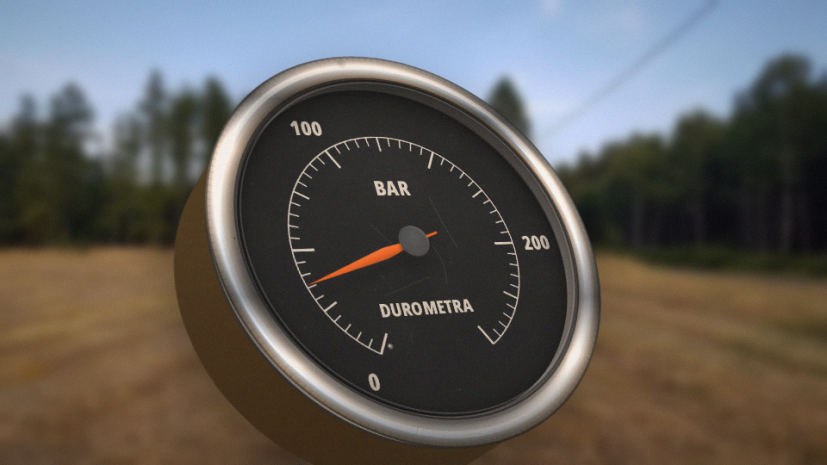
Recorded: 35 bar
